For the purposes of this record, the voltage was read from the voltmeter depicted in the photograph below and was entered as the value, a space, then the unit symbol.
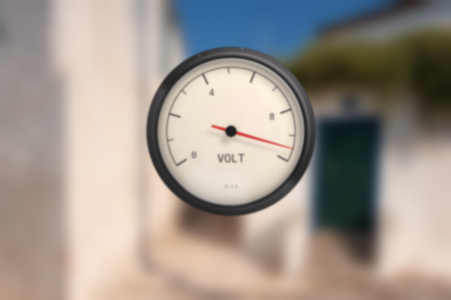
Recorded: 9.5 V
